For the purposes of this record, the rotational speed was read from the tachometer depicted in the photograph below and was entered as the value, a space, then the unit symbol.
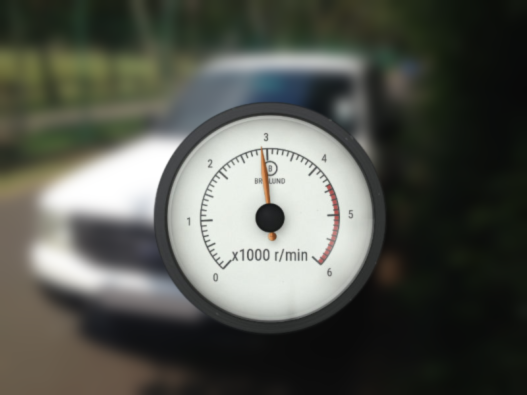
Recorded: 2900 rpm
